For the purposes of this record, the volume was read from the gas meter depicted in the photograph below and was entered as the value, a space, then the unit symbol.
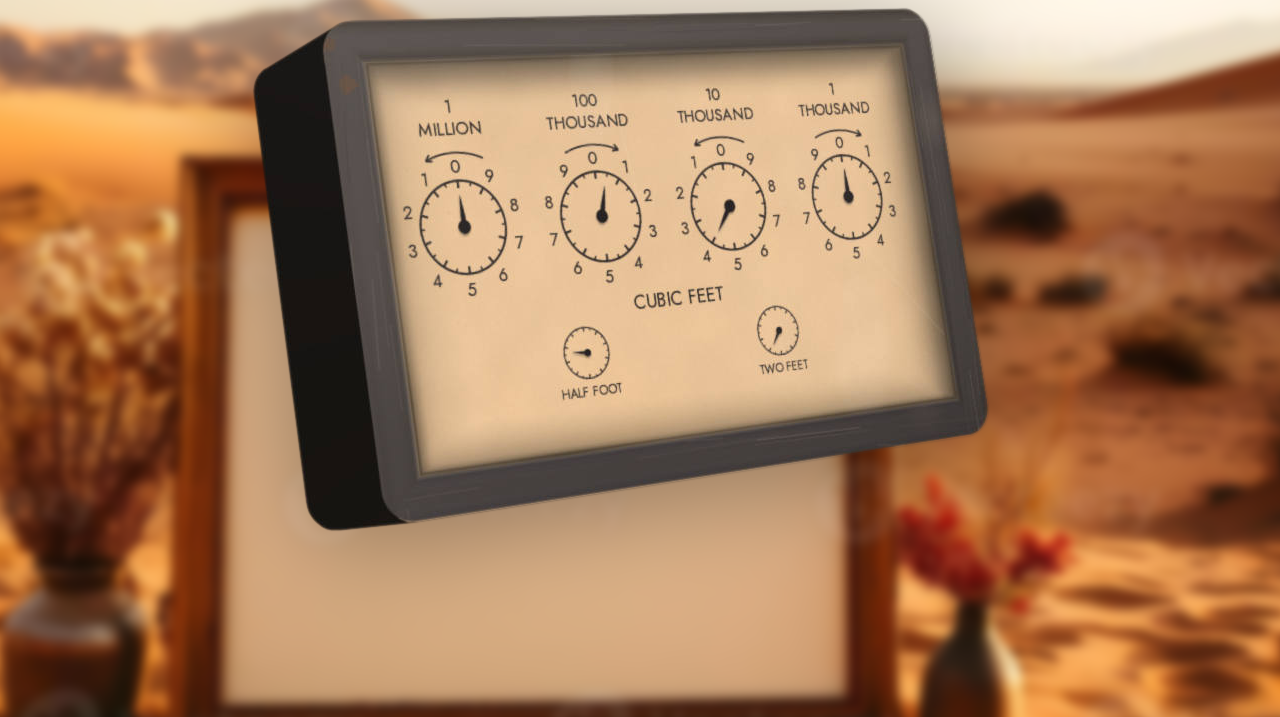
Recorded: 4000 ft³
